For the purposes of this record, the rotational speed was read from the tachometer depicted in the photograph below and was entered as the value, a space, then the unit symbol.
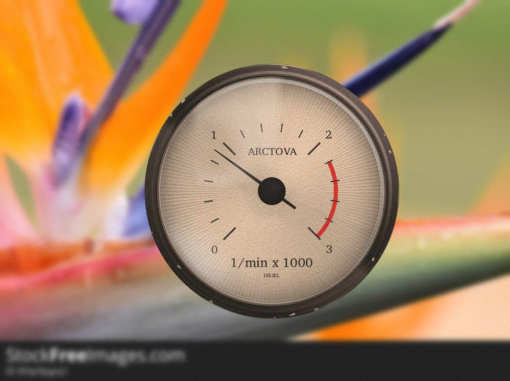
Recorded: 900 rpm
